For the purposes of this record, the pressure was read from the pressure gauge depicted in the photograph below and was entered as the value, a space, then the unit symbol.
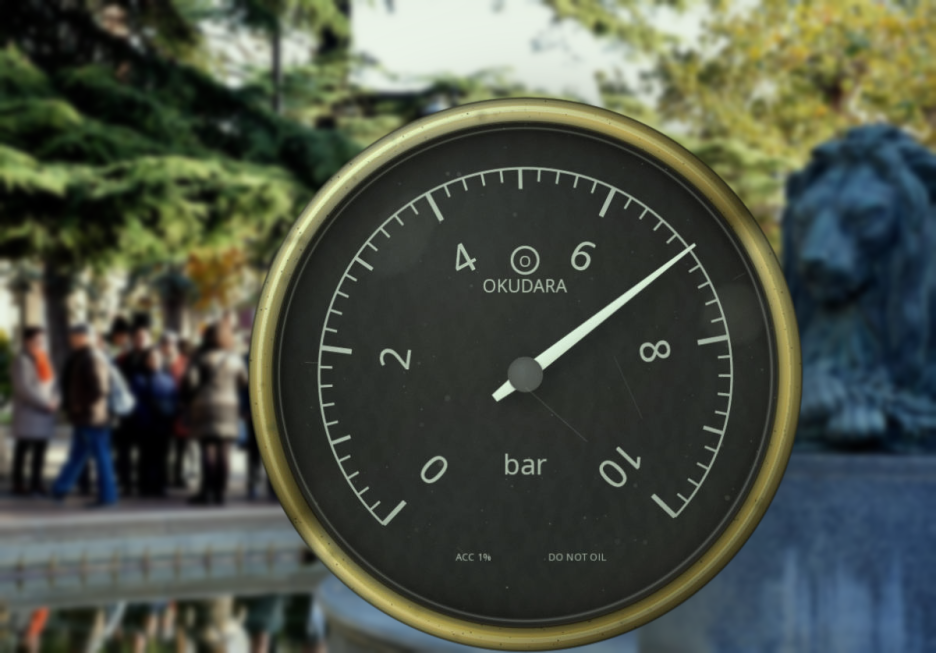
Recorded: 7 bar
